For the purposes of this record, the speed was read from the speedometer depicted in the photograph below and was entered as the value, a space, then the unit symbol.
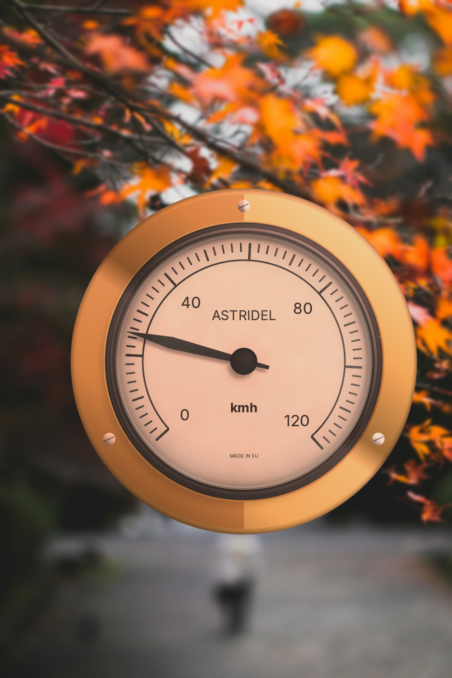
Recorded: 25 km/h
